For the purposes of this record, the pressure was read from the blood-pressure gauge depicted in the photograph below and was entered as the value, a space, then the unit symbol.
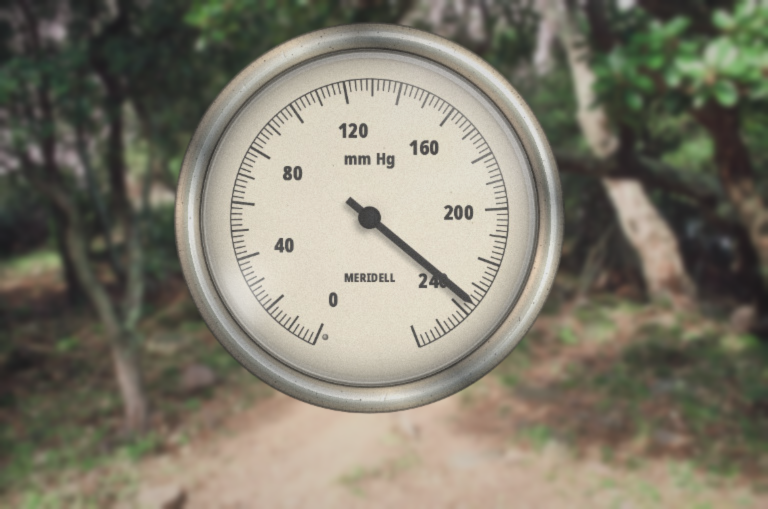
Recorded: 236 mmHg
